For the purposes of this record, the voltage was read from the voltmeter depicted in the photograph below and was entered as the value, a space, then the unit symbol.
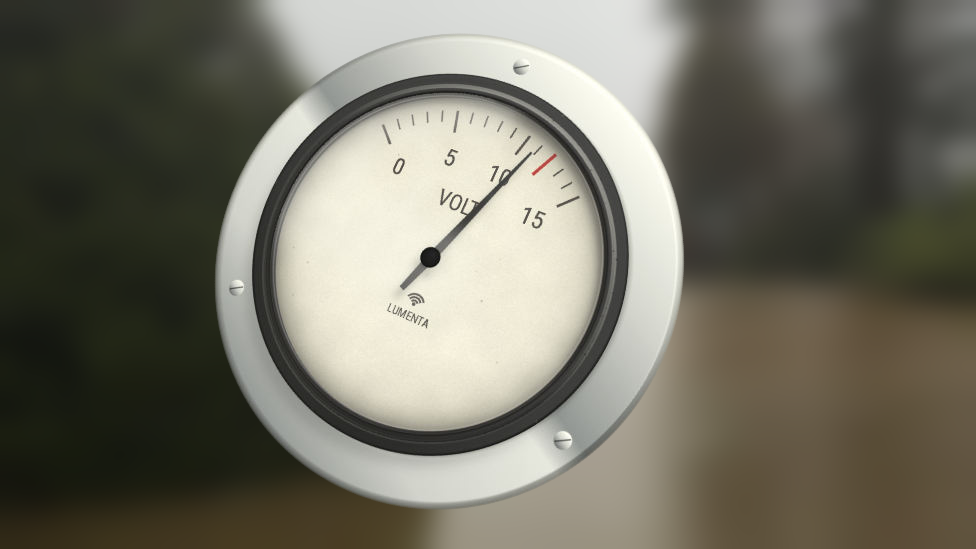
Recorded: 11 V
